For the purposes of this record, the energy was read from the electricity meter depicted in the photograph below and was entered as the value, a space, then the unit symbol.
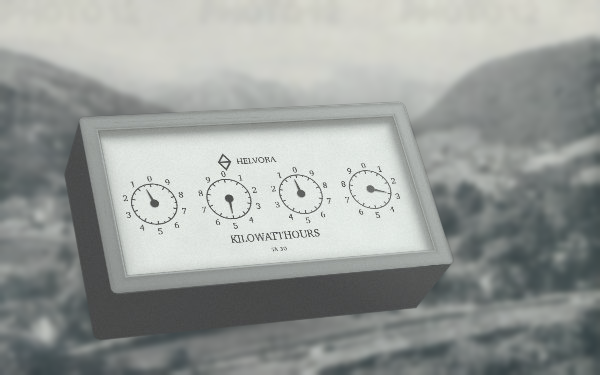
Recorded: 503 kWh
